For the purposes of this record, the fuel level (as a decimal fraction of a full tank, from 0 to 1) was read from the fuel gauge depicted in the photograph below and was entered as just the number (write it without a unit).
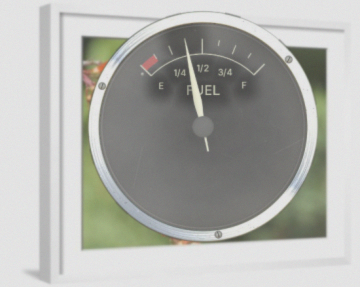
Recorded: 0.375
